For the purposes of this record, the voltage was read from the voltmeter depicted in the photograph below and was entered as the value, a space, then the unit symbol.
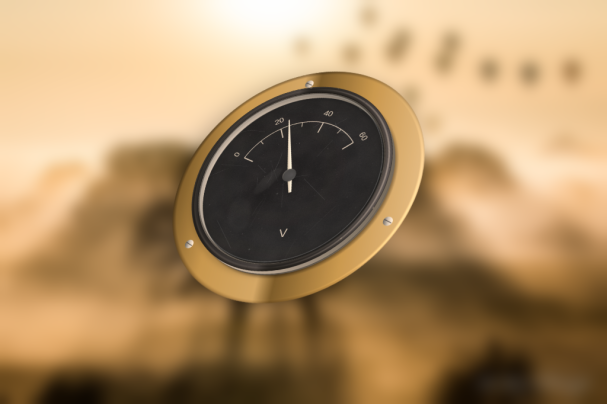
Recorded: 25 V
